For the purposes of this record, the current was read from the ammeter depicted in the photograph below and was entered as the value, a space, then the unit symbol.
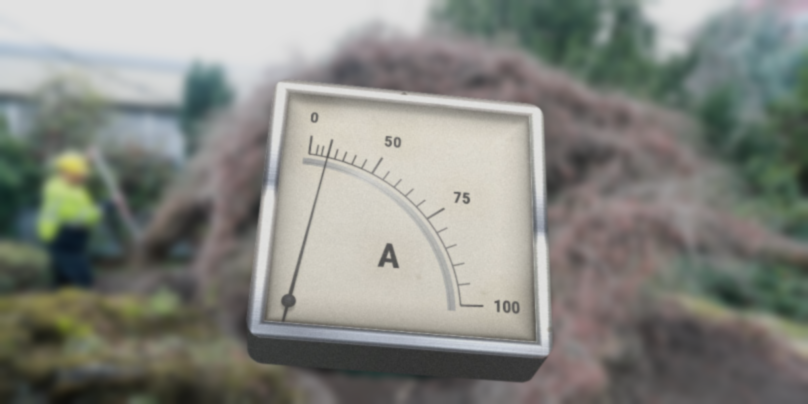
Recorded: 25 A
